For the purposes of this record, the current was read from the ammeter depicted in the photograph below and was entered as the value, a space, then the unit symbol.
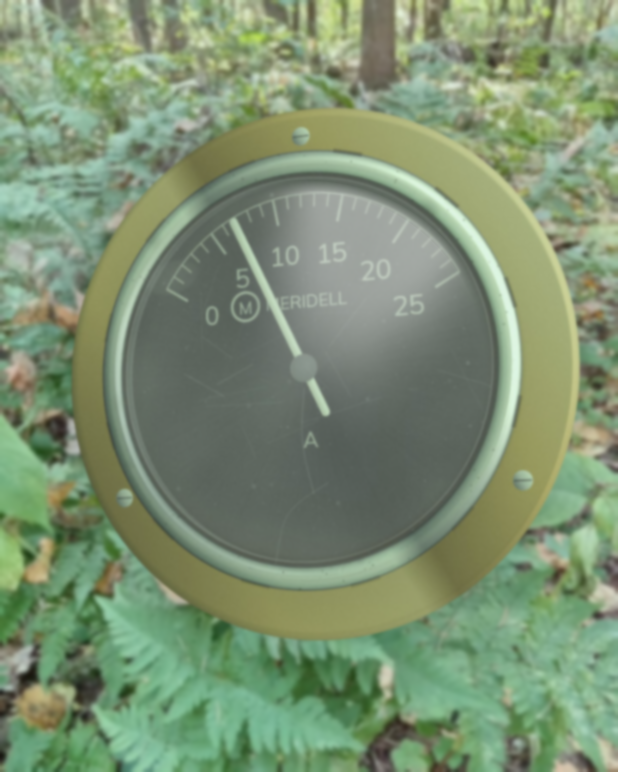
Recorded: 7 A
